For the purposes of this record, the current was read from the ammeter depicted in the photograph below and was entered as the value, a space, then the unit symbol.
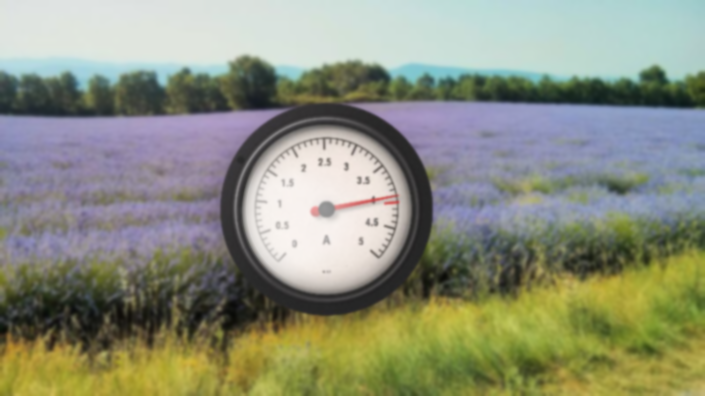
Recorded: 4 A
